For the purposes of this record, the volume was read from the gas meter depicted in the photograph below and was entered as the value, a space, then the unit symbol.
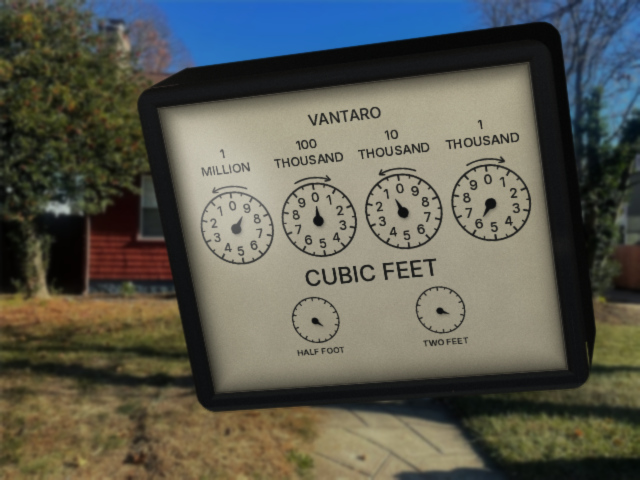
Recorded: 900600 ft³
